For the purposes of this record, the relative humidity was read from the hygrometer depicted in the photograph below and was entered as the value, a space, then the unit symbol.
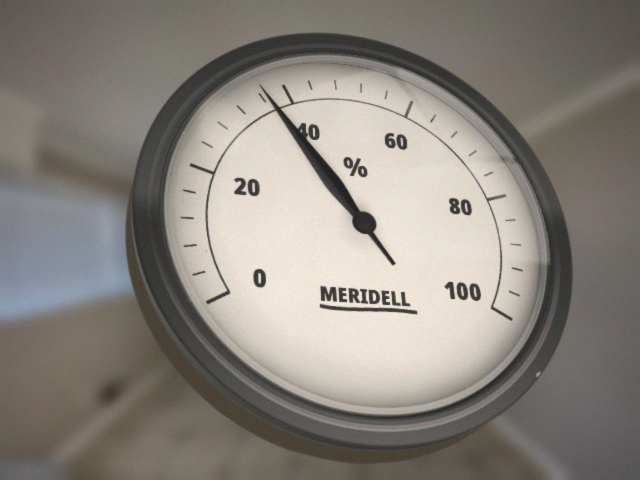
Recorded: 36 %
